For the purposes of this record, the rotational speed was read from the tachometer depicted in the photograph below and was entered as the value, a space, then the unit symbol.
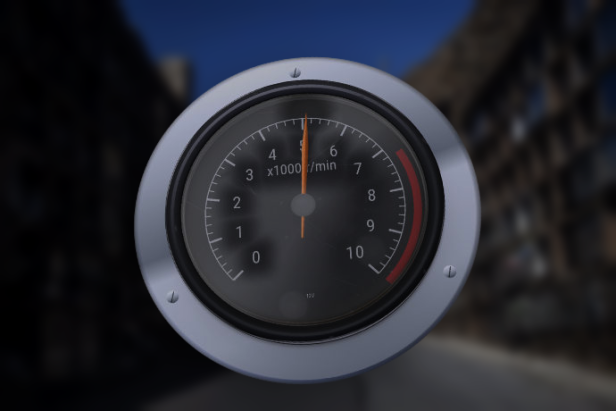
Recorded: 5100 rpm
